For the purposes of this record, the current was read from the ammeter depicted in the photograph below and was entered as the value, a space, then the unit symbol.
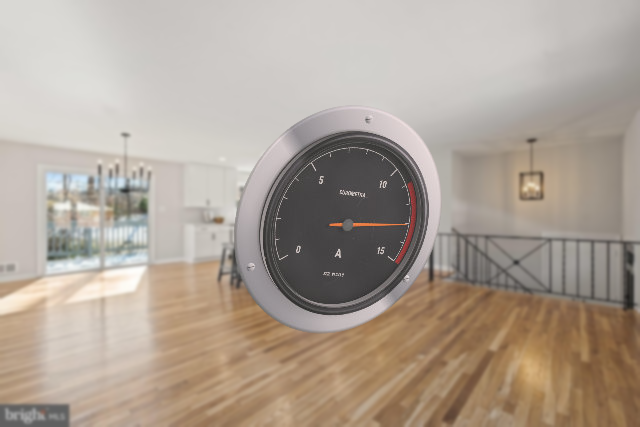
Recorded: 13 A
